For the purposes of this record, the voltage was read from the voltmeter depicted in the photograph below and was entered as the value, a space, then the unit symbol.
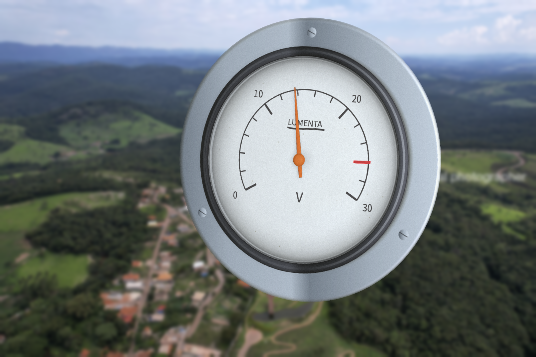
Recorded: 14 V
